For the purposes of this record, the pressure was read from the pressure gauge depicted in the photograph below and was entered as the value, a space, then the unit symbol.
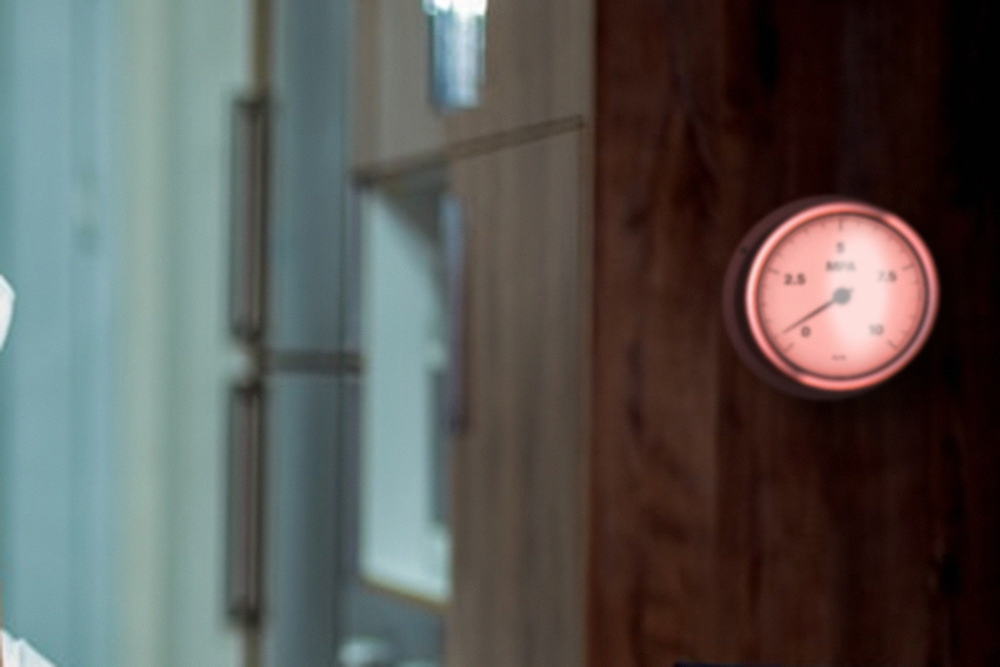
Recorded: 0.5 MPa
